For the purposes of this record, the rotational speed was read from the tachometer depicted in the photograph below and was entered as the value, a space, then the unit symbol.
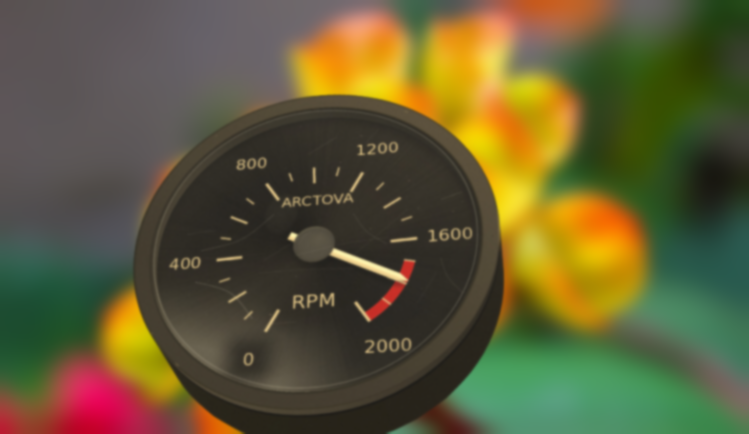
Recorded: 1800 rpm
